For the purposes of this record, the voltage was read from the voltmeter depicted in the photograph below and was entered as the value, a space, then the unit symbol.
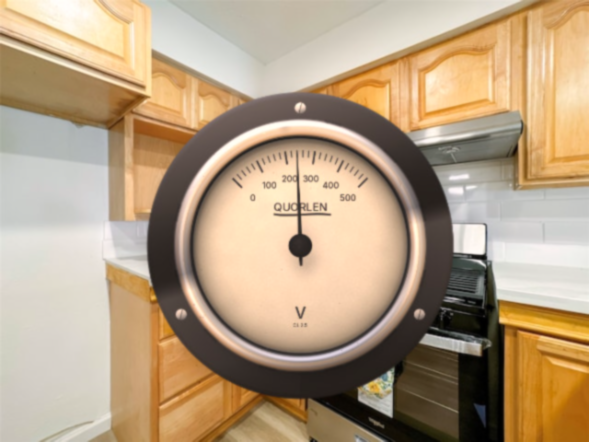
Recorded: 240 V
